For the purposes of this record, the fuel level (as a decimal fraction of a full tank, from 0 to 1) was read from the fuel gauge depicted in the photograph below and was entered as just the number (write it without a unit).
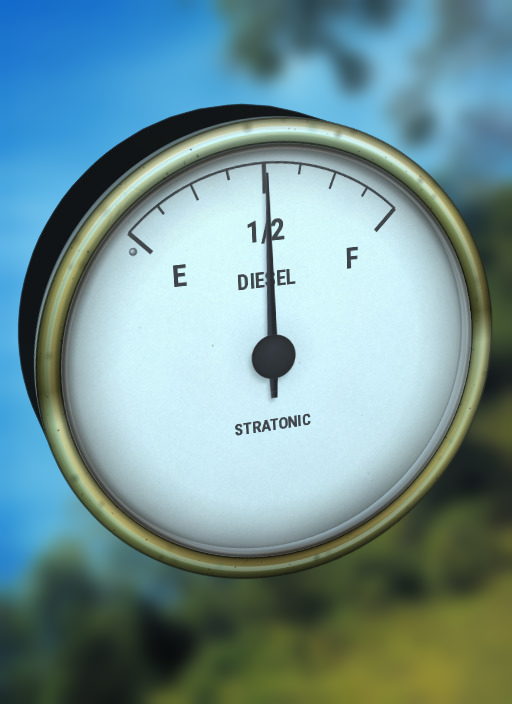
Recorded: 0.5
